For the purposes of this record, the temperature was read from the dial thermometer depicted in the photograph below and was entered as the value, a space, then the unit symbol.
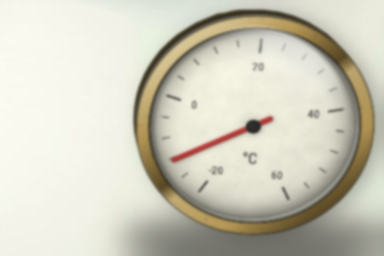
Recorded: -12 °C
